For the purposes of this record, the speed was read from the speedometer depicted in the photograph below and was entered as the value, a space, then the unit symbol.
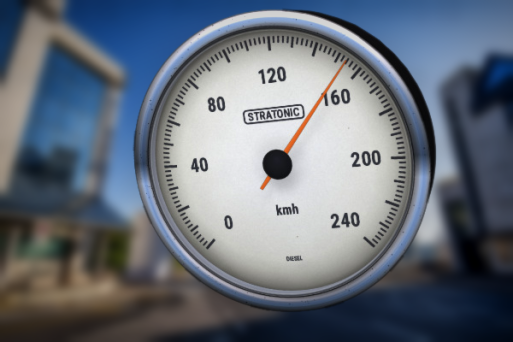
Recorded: 154 km/h
